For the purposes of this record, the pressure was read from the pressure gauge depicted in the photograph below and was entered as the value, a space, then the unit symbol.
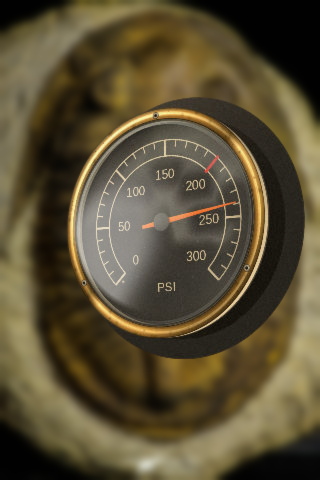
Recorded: 240 psi
